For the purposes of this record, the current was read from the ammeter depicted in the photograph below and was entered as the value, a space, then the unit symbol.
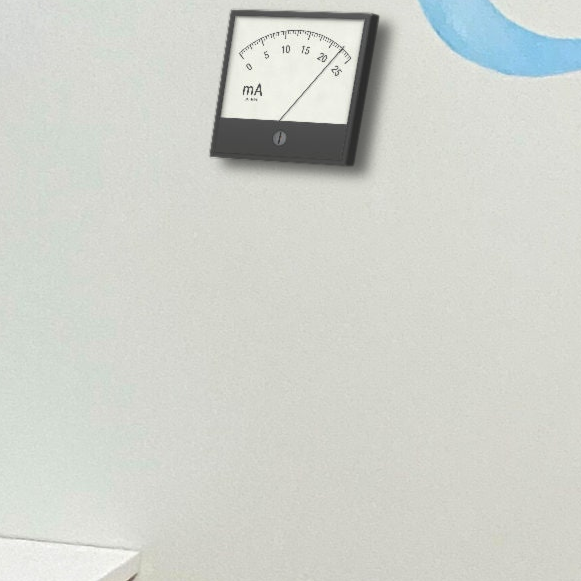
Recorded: 22.5 mA
